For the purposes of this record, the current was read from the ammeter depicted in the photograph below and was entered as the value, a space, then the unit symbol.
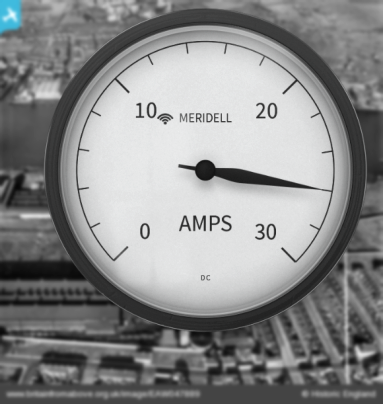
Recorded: 26 A
